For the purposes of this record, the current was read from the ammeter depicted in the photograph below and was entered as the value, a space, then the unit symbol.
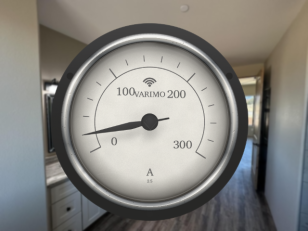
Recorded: 20 A
